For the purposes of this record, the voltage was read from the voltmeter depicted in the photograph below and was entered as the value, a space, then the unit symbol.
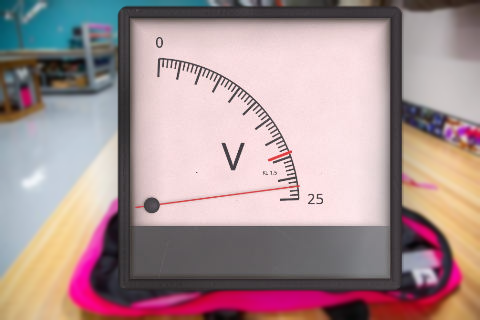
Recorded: 23.5 V
